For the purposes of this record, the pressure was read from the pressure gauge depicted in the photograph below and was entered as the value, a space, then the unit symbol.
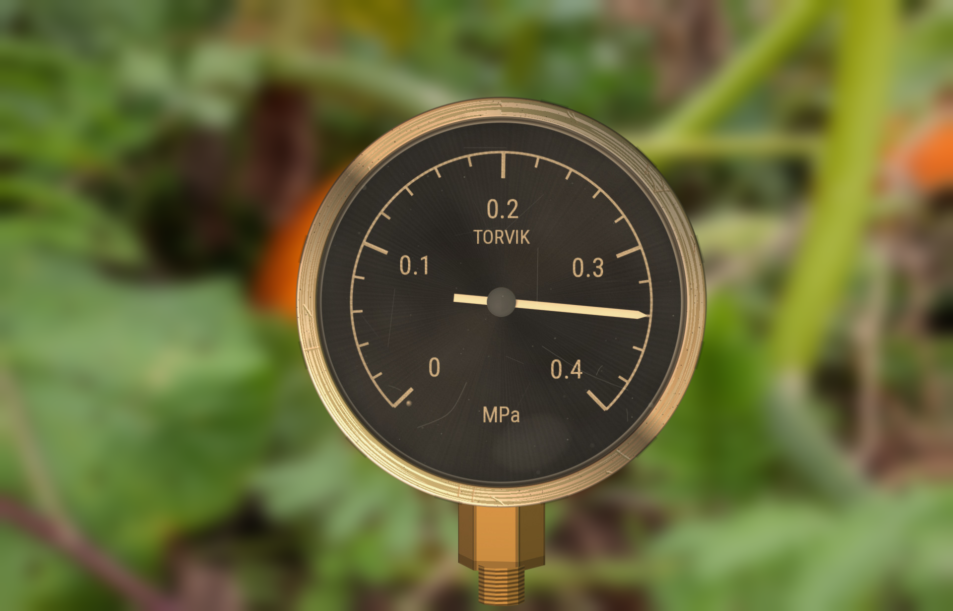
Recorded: 0.34 MPa
